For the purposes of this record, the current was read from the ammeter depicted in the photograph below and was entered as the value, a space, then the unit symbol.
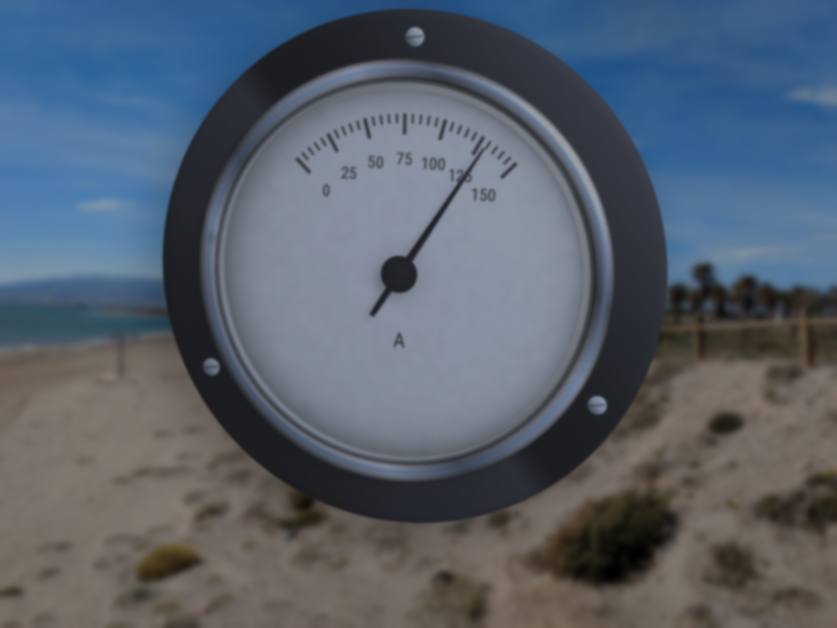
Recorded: 130 A
